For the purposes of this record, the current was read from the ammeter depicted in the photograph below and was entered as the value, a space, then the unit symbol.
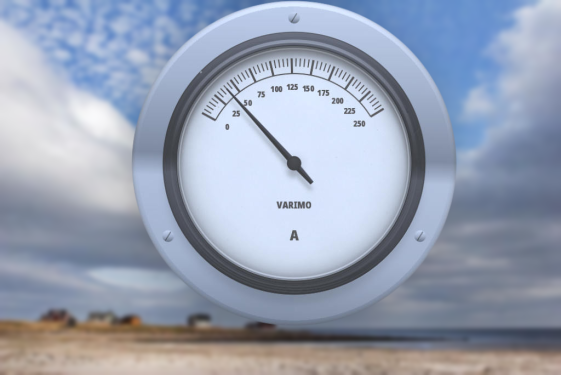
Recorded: 40 A
